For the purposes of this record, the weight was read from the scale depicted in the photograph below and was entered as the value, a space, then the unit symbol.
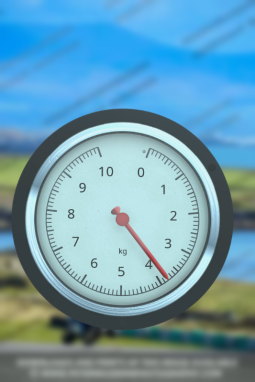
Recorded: 3.8 kg
